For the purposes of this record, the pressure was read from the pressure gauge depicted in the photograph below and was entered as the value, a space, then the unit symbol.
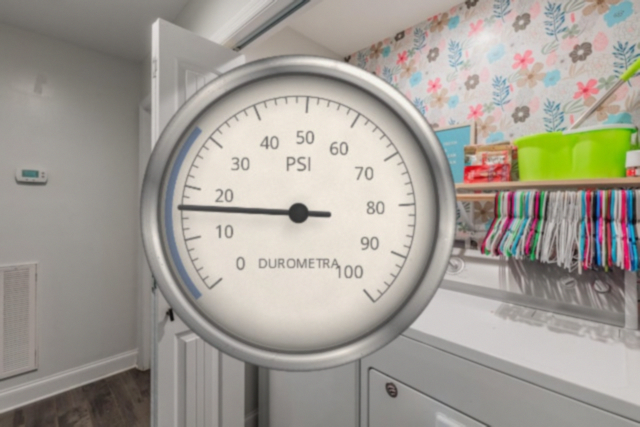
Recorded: 16 psi
